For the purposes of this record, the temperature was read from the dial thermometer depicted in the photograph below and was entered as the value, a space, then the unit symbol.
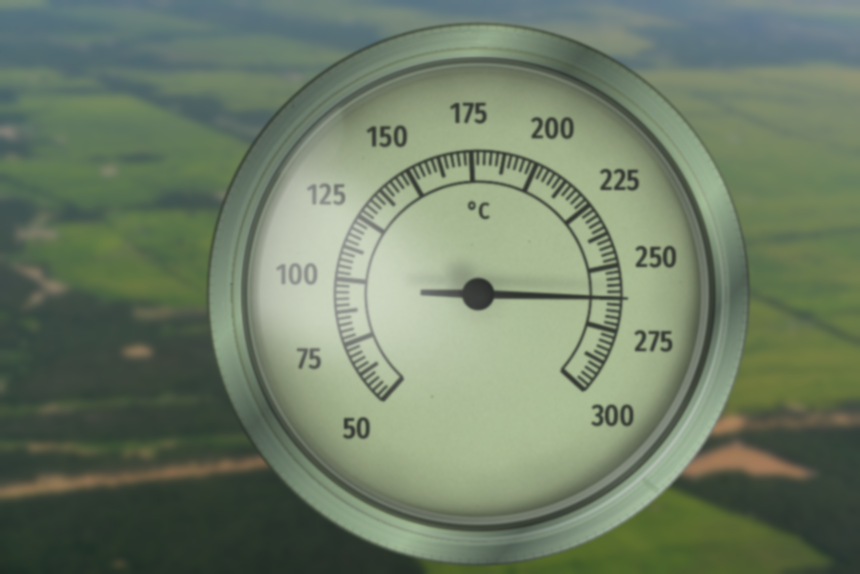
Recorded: 262.5 °C
